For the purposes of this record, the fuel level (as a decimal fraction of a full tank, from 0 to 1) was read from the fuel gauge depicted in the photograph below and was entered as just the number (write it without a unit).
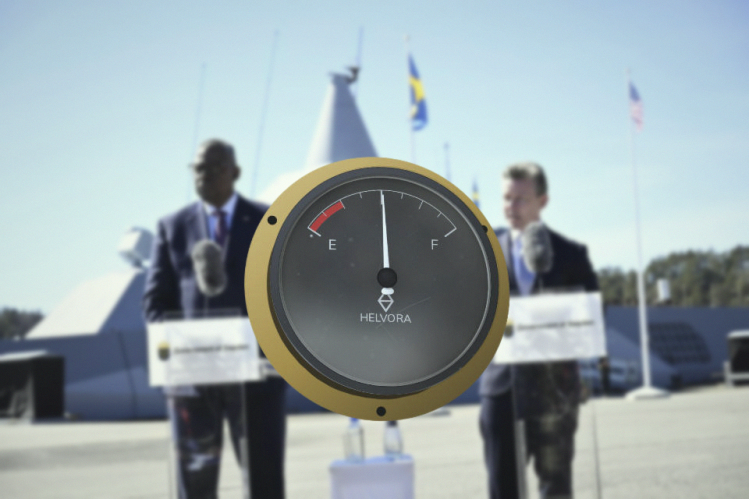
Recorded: 0.5
